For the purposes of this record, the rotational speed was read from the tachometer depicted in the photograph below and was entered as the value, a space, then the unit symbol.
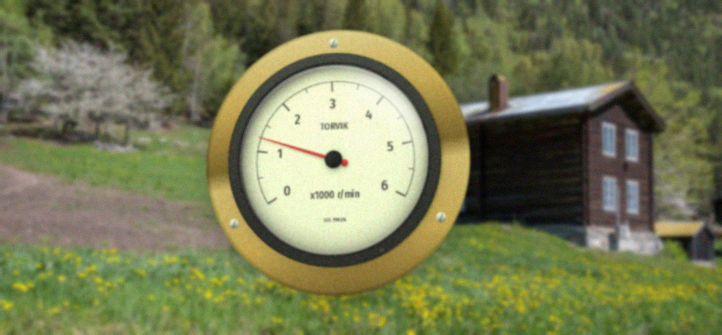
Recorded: 1250 rpm
